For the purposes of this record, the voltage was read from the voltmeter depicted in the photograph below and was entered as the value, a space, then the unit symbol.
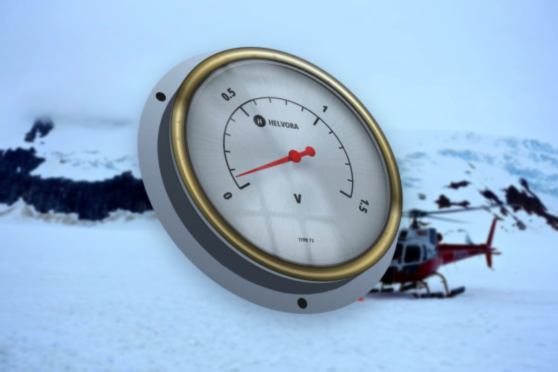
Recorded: 0.05 V
